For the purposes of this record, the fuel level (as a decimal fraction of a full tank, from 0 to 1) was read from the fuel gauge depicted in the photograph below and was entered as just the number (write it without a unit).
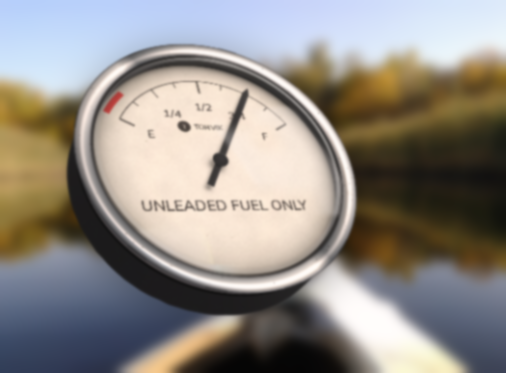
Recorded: 0.75
